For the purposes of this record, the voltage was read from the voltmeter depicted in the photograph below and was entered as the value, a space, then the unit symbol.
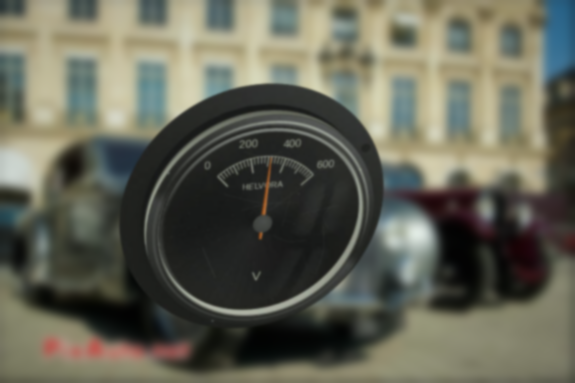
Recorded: 300 V
